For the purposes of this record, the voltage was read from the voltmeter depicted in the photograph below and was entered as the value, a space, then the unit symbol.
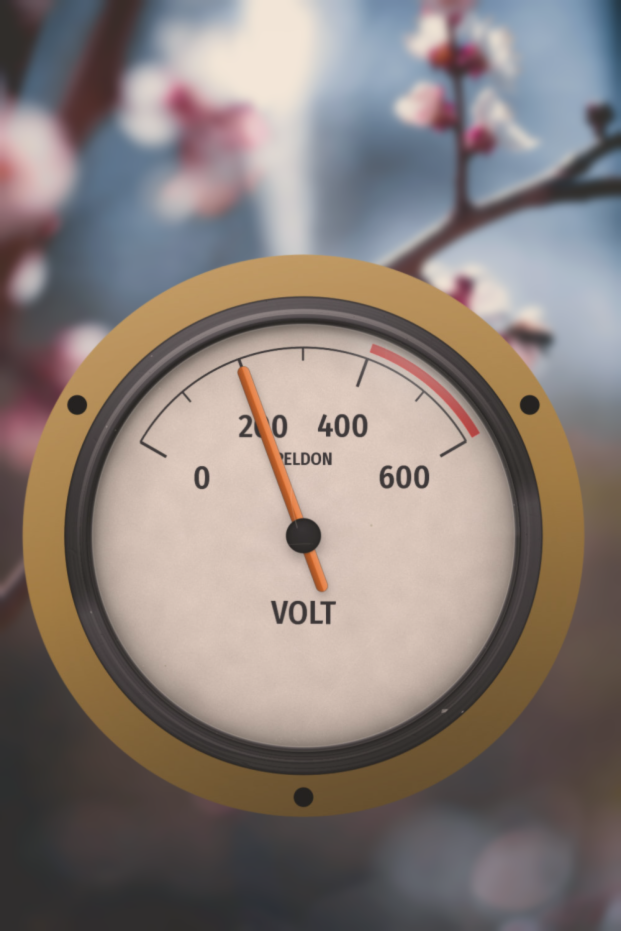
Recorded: 200 V
